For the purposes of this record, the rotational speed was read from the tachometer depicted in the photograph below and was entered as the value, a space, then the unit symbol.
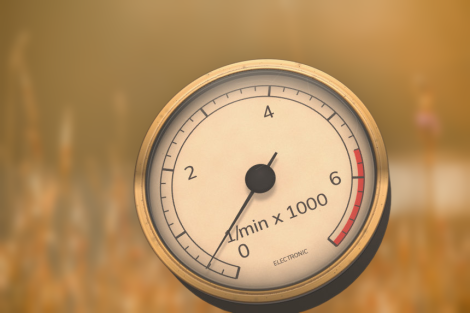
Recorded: 400 rpm
